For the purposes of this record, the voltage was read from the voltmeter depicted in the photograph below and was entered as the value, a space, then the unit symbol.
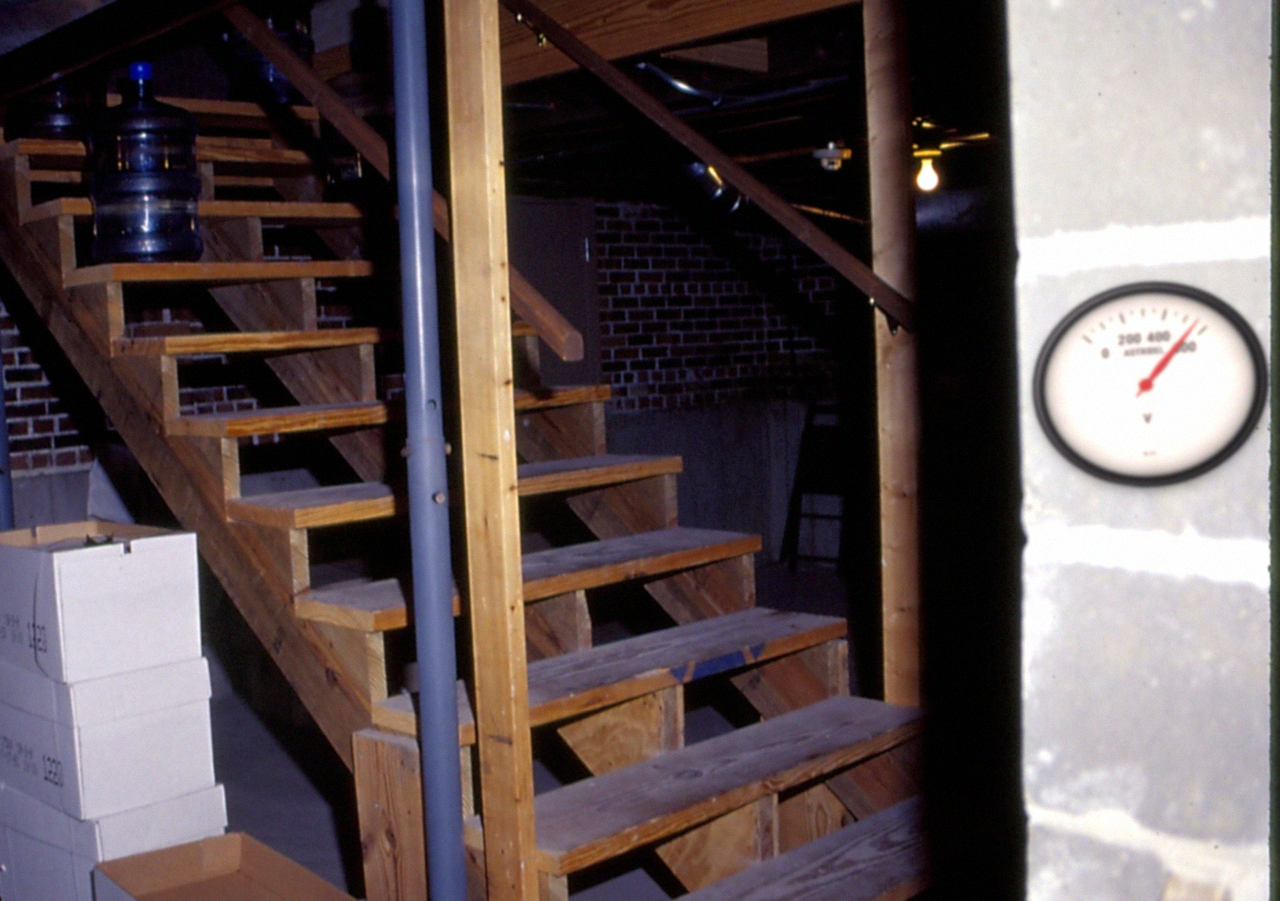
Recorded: 550 V
